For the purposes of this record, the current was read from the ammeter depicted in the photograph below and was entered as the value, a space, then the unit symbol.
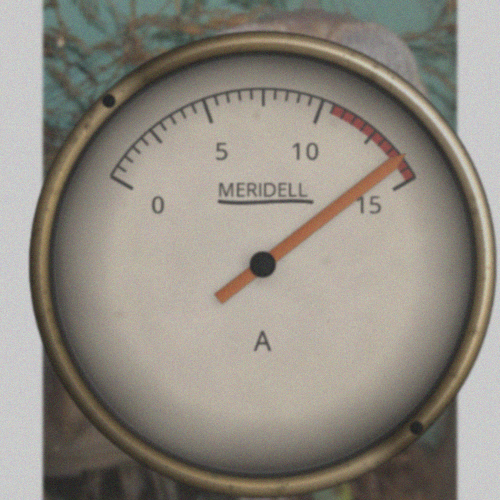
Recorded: 14 A
